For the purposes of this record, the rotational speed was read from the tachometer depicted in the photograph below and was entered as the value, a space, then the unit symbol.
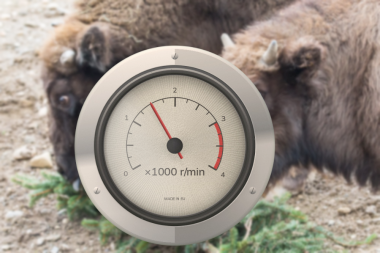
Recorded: 1500 rpm
